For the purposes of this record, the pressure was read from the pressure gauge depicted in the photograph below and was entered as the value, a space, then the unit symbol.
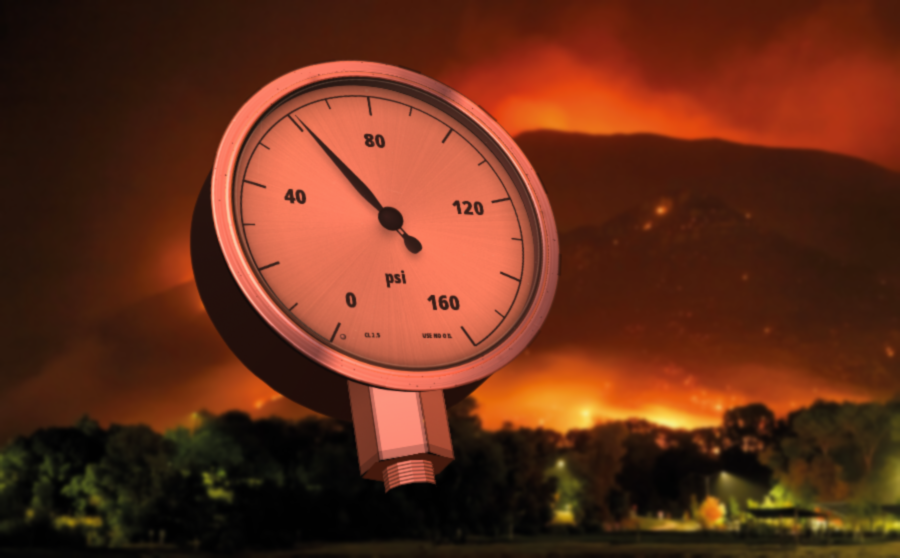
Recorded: 60 psi
